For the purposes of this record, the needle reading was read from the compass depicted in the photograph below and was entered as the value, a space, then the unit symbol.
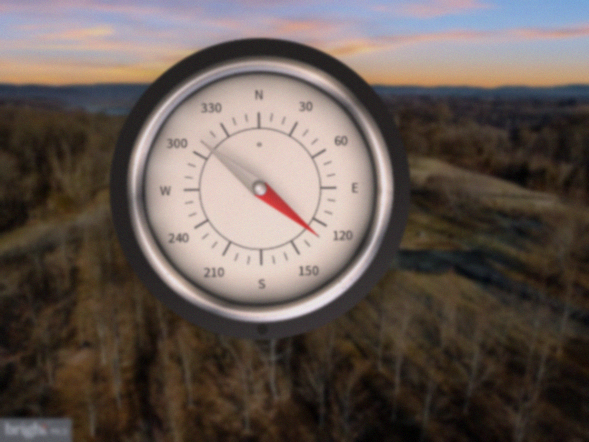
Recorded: 130 °
